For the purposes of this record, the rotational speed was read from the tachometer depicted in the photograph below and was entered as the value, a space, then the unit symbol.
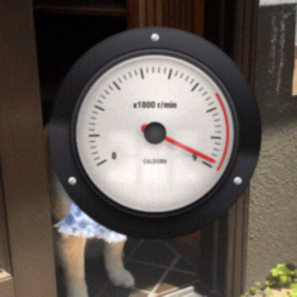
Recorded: 8800 rpm
